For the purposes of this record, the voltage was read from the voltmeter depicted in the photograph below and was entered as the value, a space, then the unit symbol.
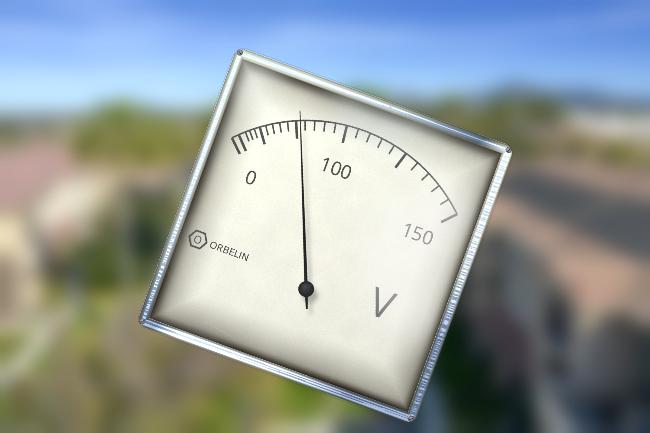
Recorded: 77.5 V
